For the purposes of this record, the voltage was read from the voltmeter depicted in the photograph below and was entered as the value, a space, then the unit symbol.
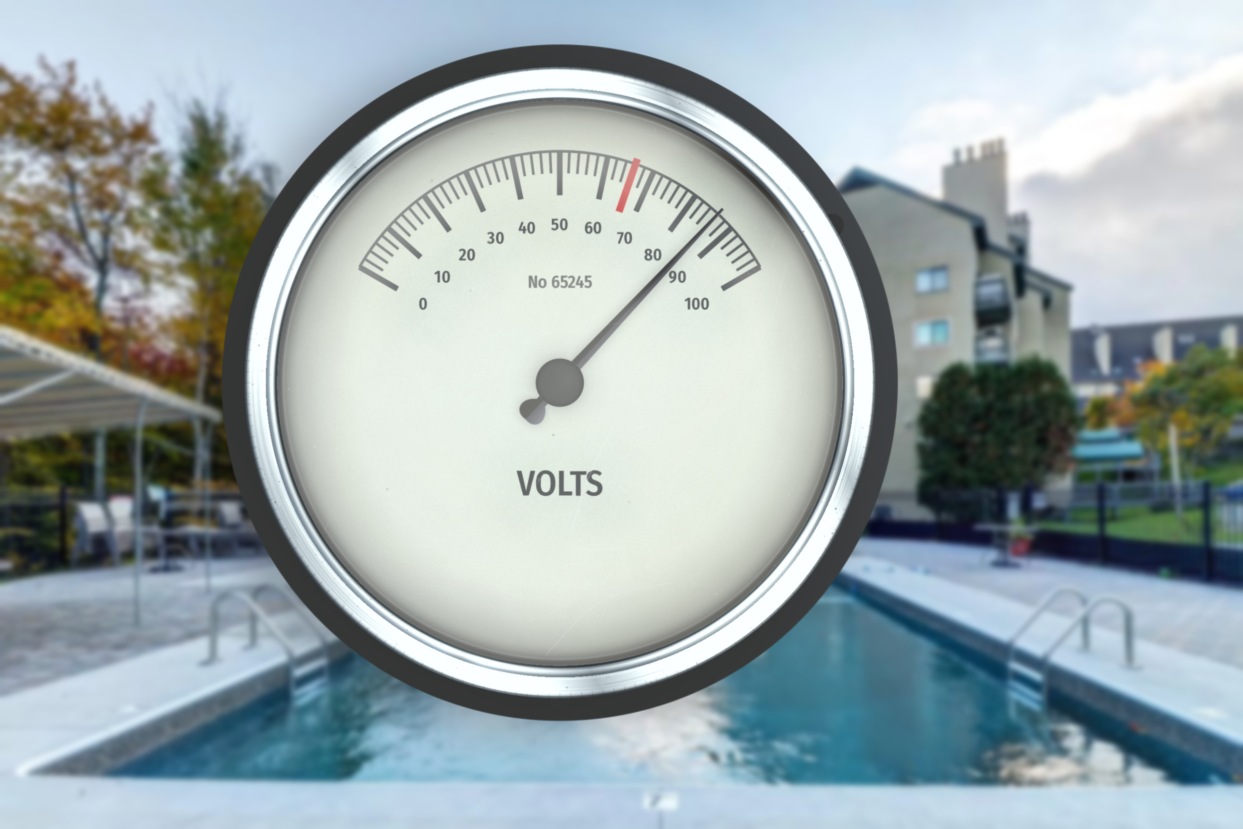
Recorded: 86 V
